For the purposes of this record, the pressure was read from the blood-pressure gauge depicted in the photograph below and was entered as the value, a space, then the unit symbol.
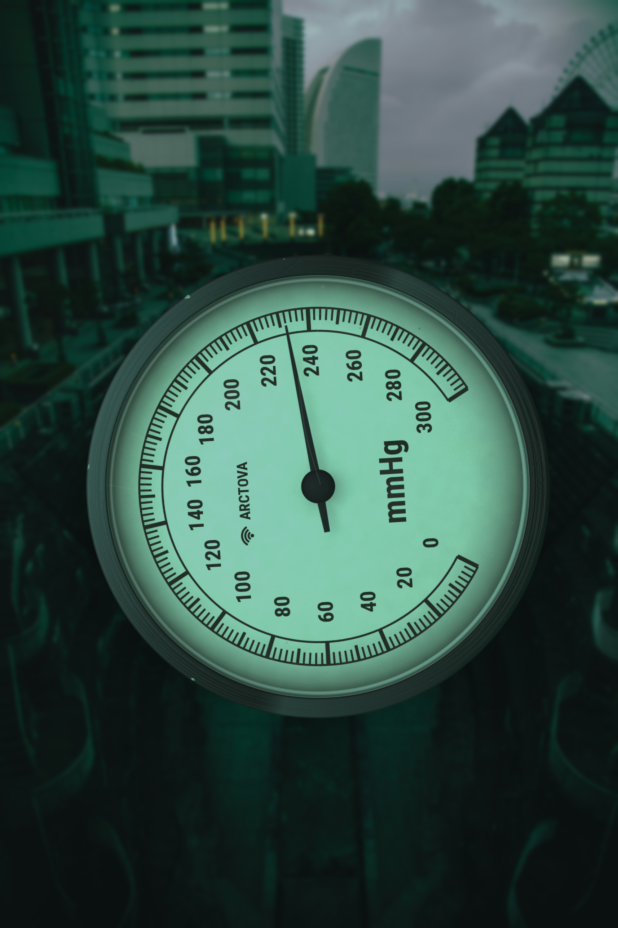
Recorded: 232 mmHg
